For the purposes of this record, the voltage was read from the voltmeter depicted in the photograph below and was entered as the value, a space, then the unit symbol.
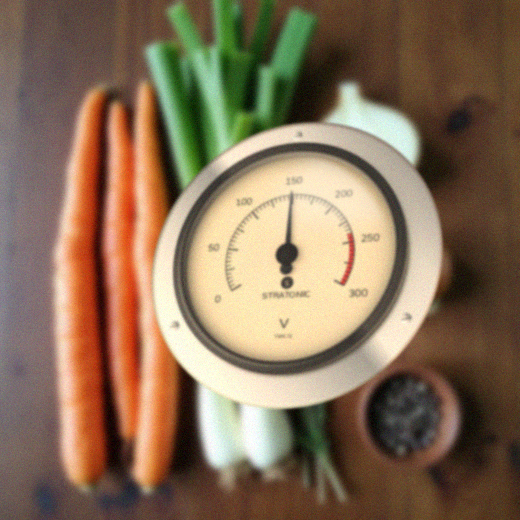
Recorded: 150 V
